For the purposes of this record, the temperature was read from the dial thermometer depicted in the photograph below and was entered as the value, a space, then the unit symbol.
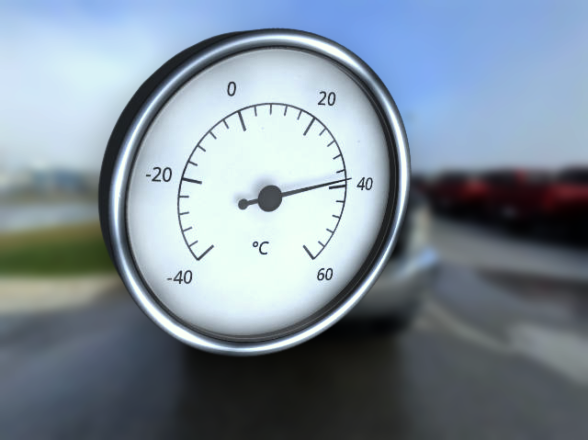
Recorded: 38 °C
